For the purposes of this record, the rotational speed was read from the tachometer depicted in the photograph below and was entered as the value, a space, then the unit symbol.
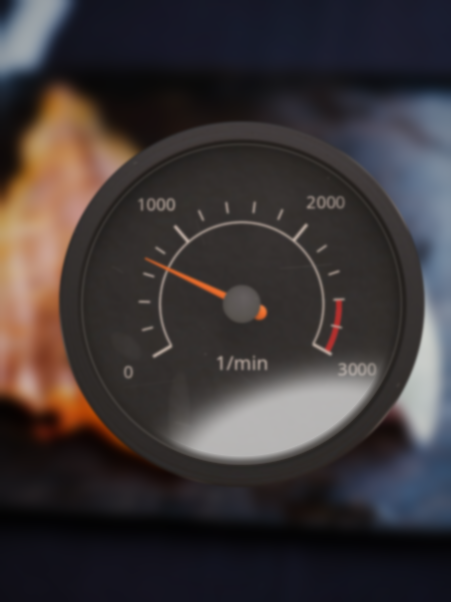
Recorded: 700 rpm
